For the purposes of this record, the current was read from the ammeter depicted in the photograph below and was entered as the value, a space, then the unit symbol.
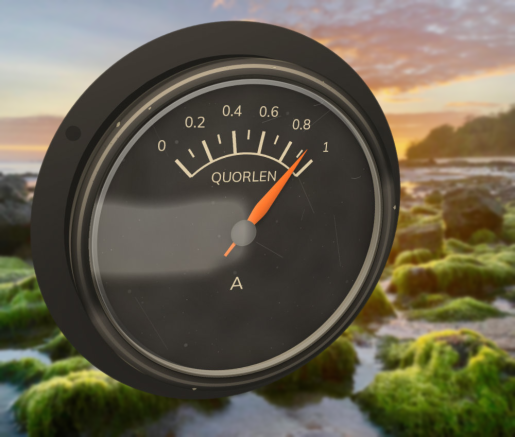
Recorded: 0.9 A
